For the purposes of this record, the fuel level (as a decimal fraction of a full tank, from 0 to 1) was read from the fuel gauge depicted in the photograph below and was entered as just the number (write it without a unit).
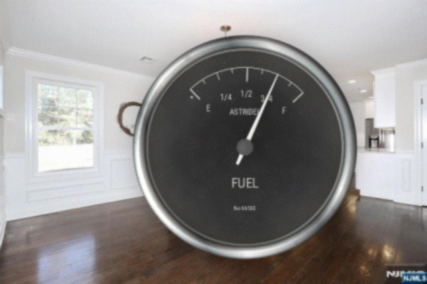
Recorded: 0.75
